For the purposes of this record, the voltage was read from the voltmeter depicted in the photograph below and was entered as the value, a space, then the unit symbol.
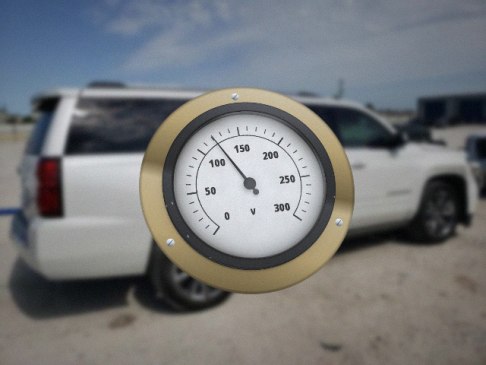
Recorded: 120 V
